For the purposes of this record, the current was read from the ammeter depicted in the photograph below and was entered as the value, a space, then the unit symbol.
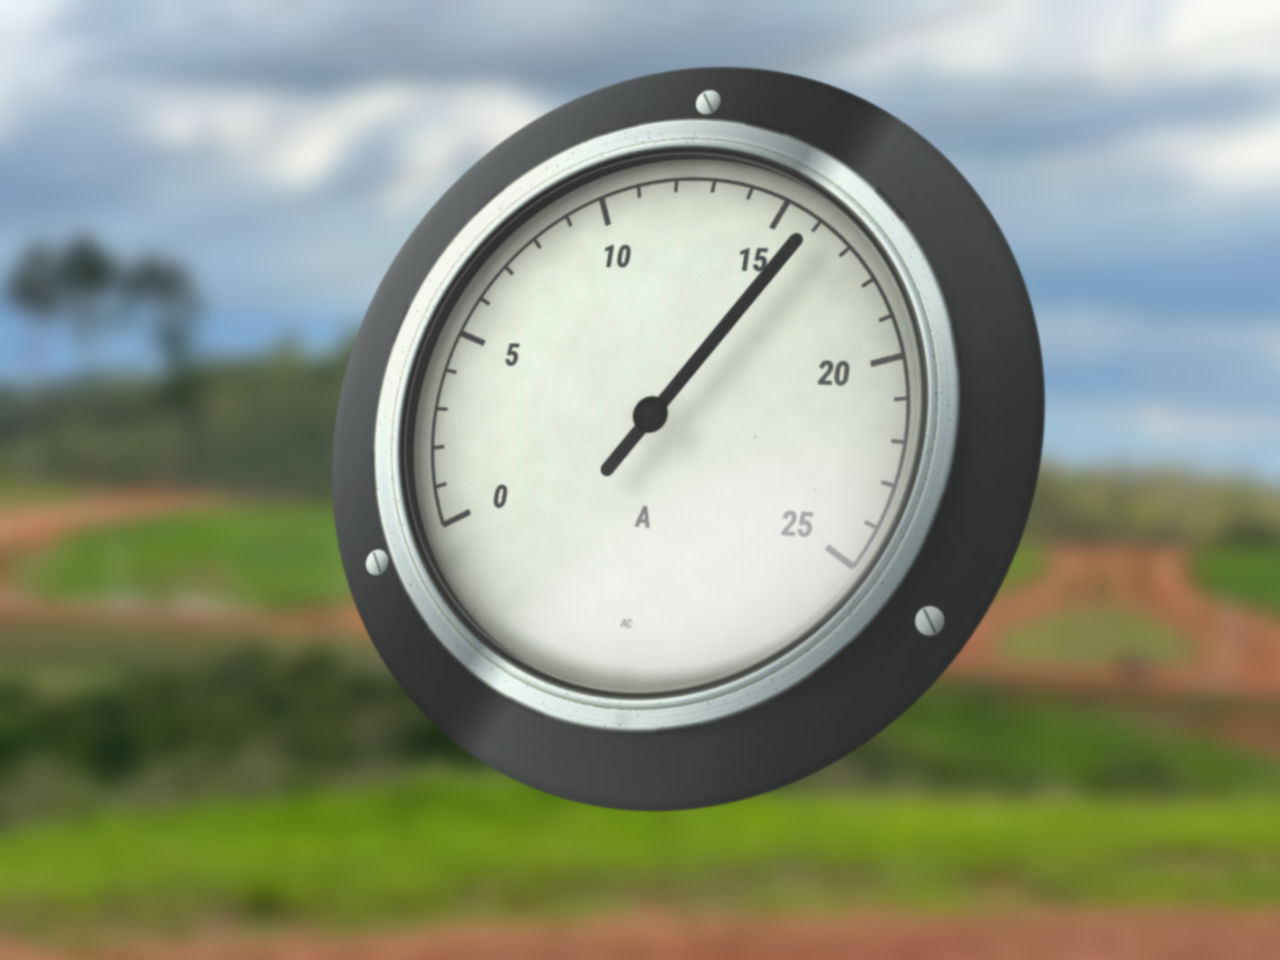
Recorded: 16 A
